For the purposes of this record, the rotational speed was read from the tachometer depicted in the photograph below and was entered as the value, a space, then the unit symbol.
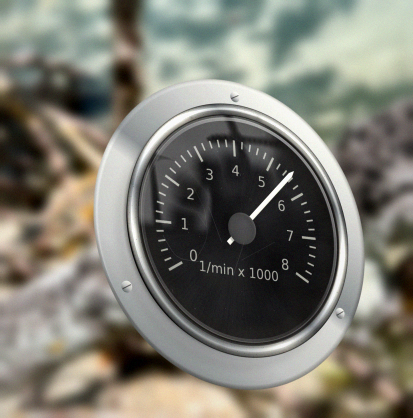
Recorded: 5500 rpm
